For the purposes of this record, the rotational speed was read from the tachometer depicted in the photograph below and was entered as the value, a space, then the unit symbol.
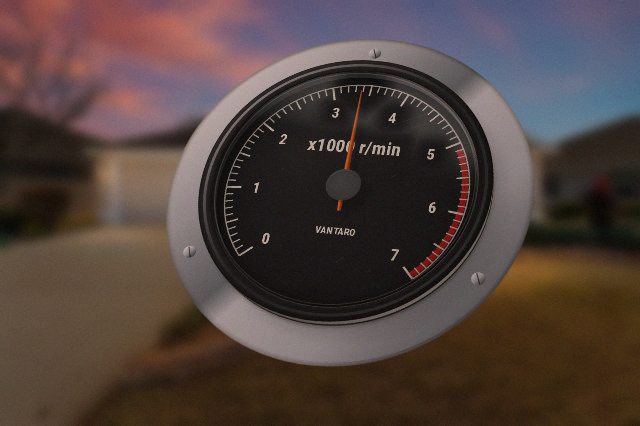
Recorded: 3400 rpm
